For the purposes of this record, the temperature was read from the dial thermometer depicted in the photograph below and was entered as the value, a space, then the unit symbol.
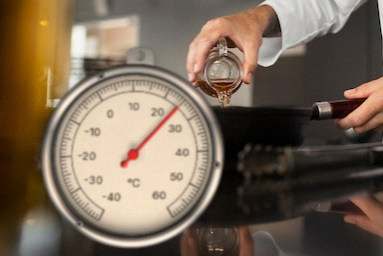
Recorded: 25 °C
